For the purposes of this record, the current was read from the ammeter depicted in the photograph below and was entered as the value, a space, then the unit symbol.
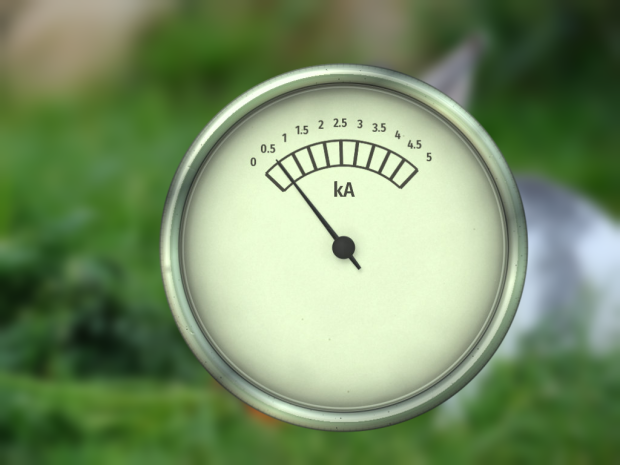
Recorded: 0.5 kA
